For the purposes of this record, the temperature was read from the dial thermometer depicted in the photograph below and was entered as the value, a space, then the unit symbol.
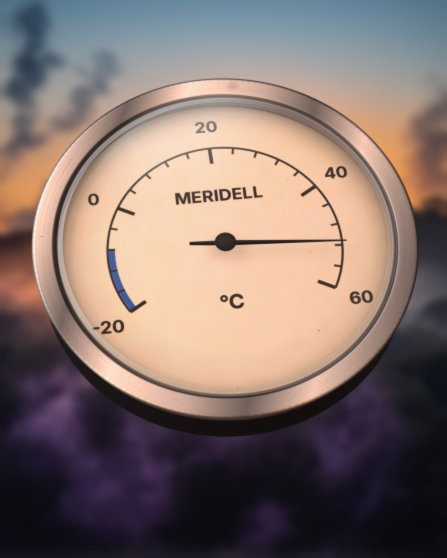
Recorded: 52 °C
